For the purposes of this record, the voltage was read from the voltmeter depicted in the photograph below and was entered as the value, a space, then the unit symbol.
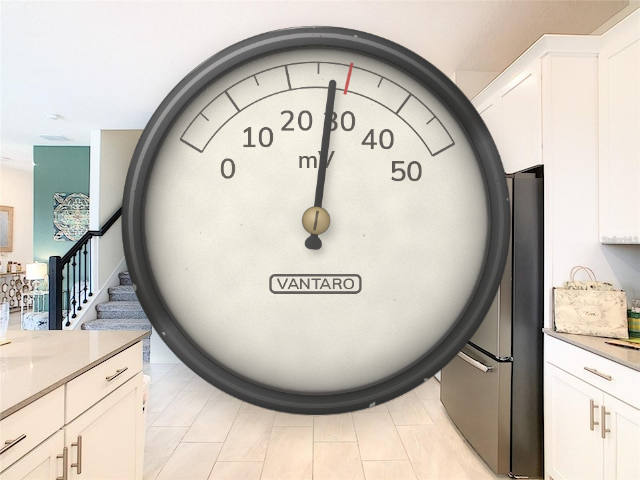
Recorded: 27.5 mV
